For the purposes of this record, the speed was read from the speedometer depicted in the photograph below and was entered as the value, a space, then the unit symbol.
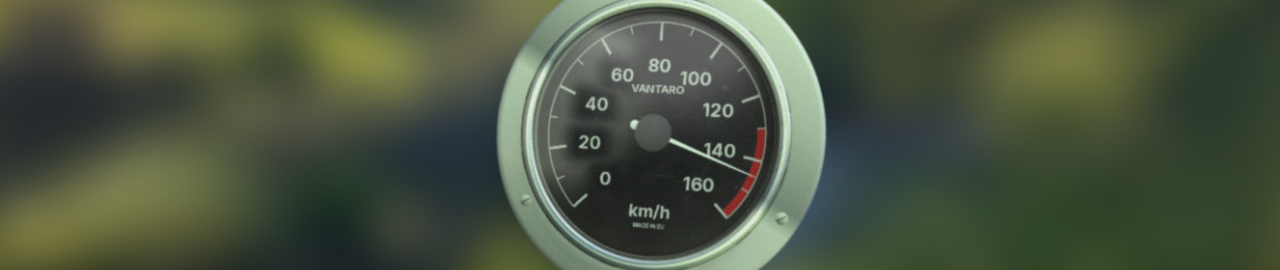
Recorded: 145 km/h
